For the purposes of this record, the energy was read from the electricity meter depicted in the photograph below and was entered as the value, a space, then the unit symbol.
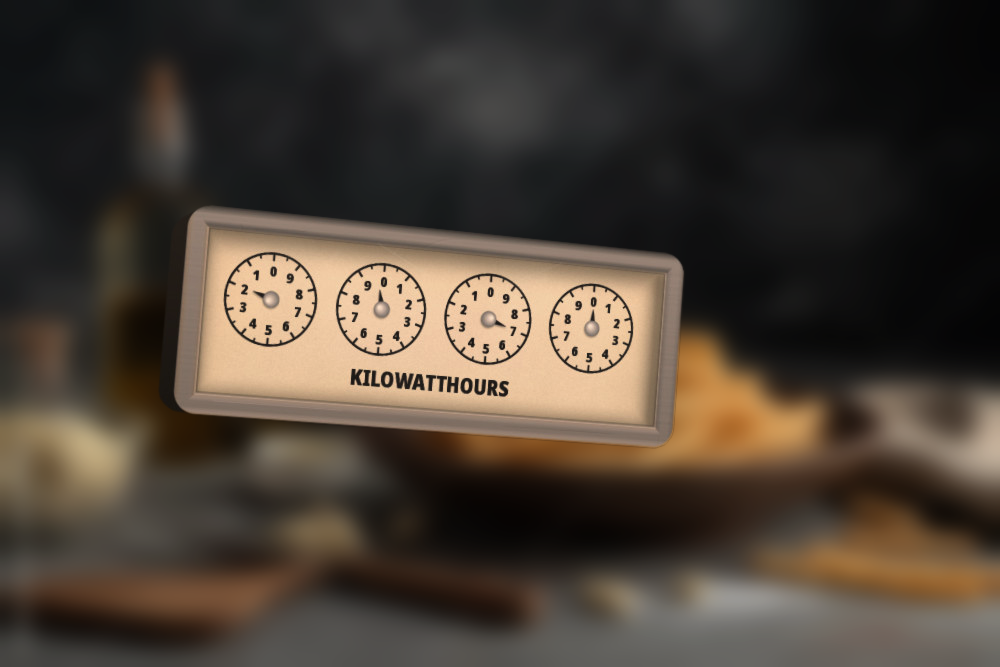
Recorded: 1970 kWh
